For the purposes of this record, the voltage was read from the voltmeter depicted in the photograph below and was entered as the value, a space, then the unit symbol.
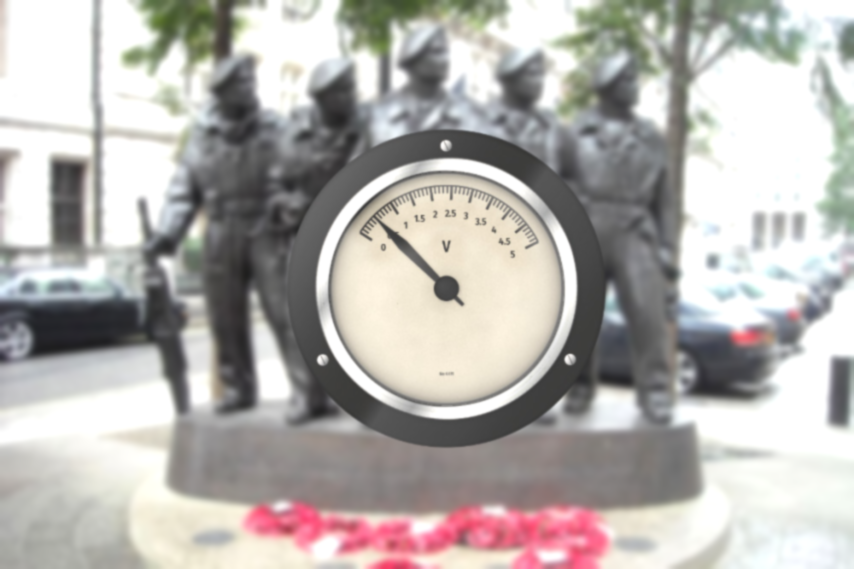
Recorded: 0.5 V
